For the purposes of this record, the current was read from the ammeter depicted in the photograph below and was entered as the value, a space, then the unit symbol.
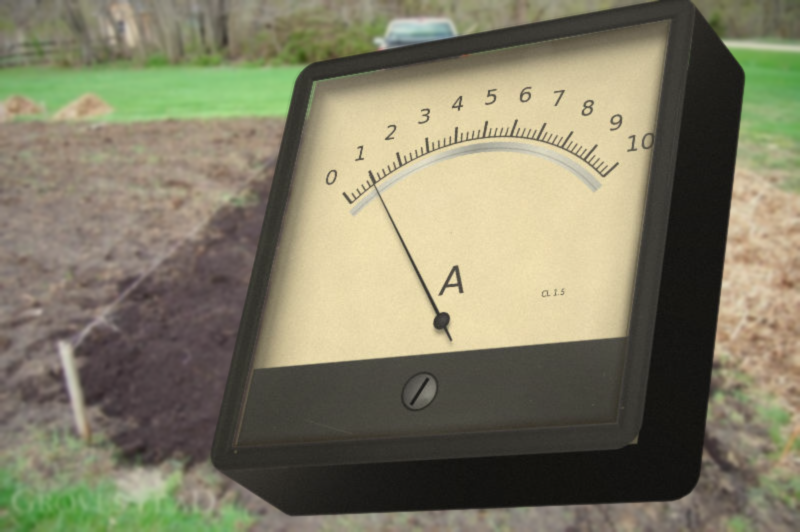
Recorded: 1 A
